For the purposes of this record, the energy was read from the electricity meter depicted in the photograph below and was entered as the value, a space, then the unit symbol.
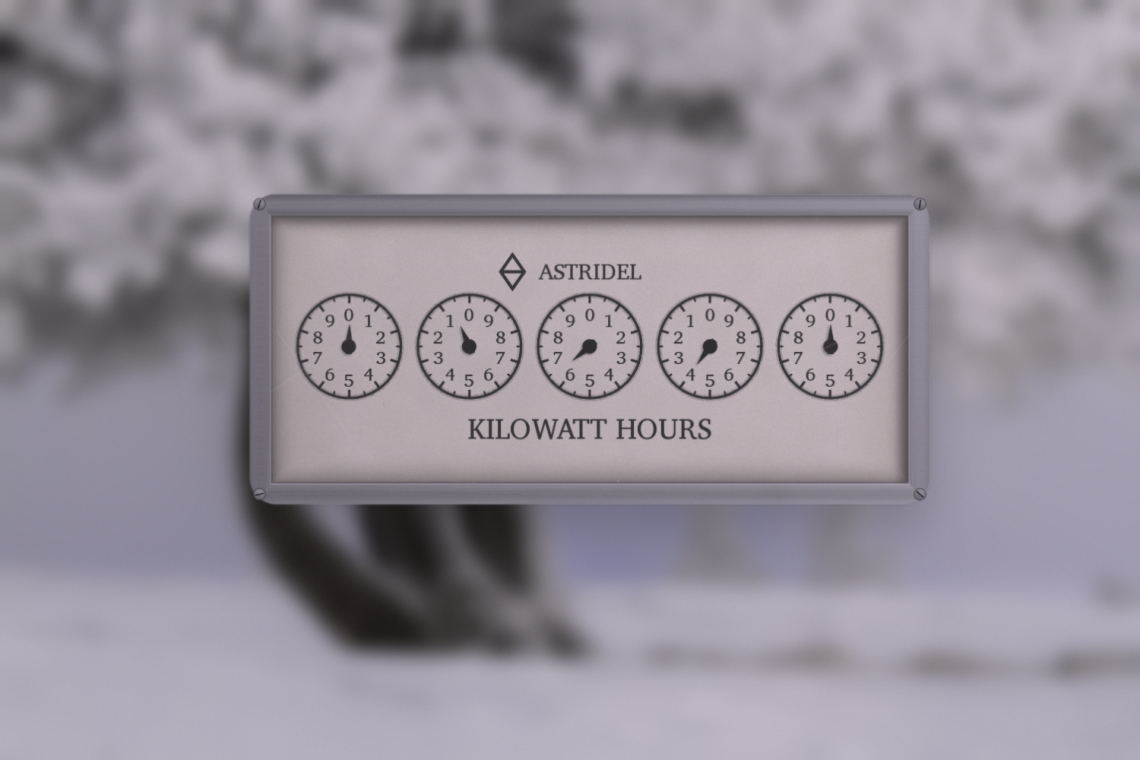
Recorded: 640 kWh
